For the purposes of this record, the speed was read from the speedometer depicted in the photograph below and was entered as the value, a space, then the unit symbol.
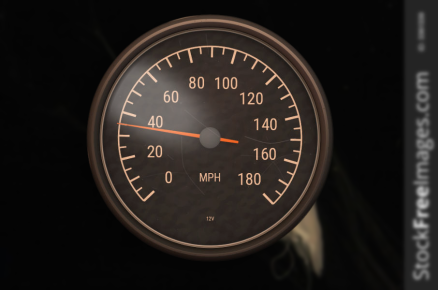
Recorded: 35 mph
